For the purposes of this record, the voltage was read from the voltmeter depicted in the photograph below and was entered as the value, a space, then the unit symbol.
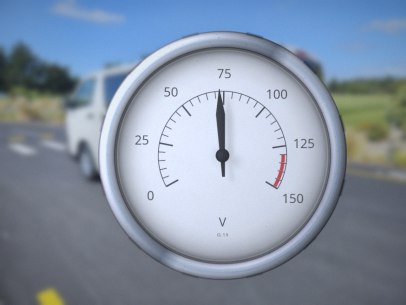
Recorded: 72.5 V
